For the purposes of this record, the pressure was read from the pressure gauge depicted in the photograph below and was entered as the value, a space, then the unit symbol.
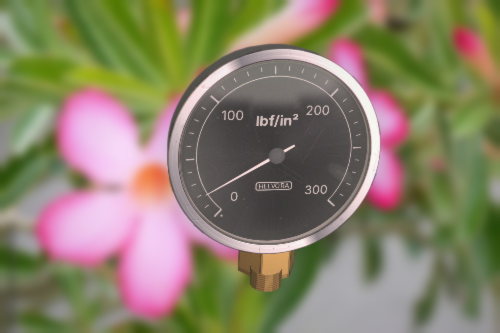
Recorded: 20 psi
